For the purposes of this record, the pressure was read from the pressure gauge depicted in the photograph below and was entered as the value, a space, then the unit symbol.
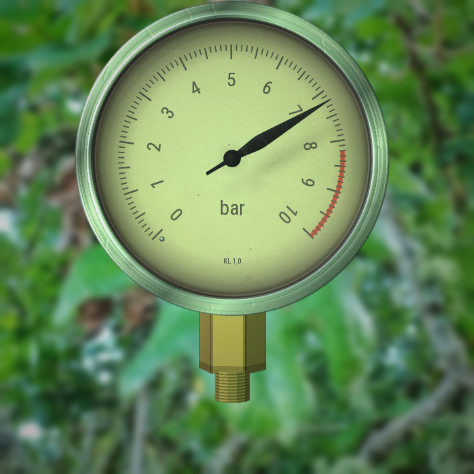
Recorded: 7.2 bar
